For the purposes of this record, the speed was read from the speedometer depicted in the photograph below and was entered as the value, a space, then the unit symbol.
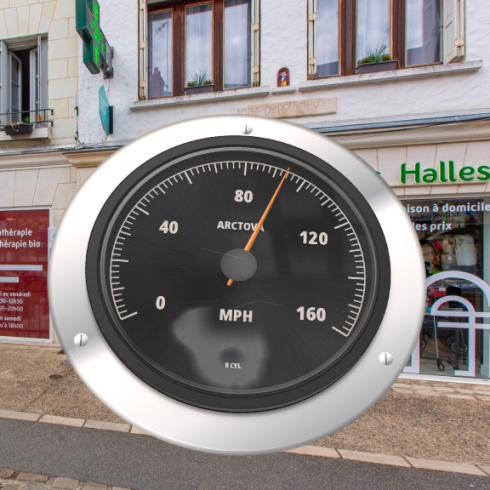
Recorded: 94 mph
